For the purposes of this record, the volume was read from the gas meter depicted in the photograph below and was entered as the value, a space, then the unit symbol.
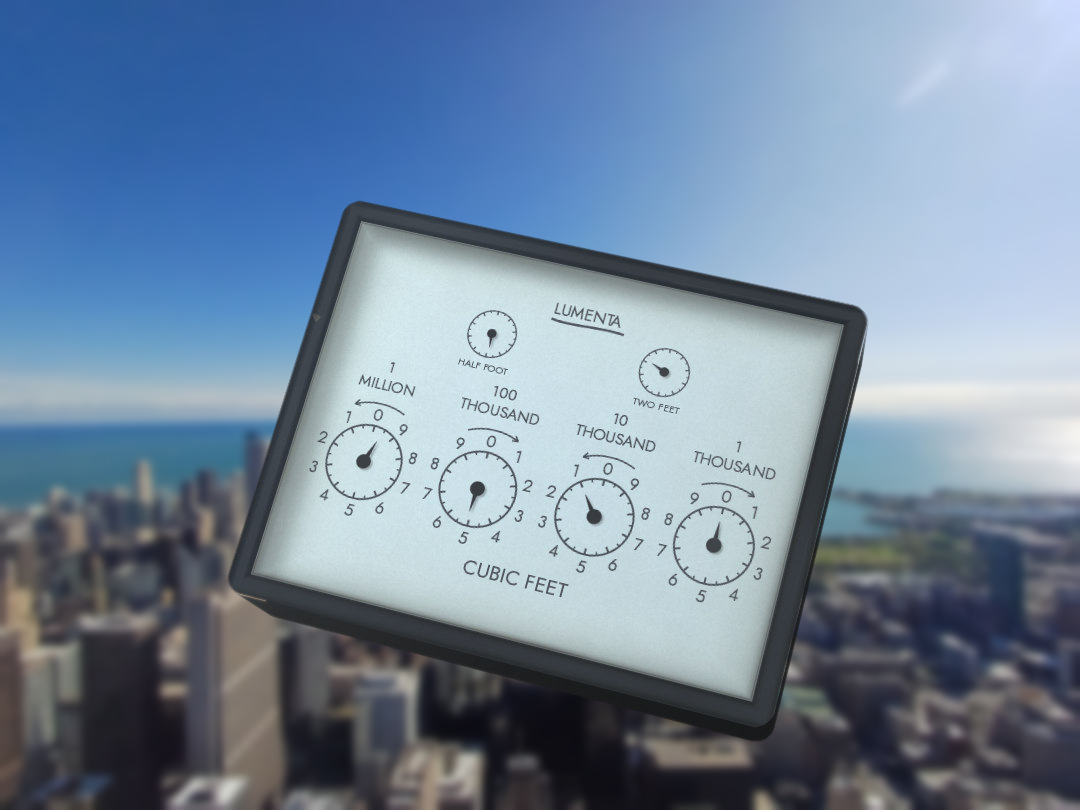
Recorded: 951000 ft³
